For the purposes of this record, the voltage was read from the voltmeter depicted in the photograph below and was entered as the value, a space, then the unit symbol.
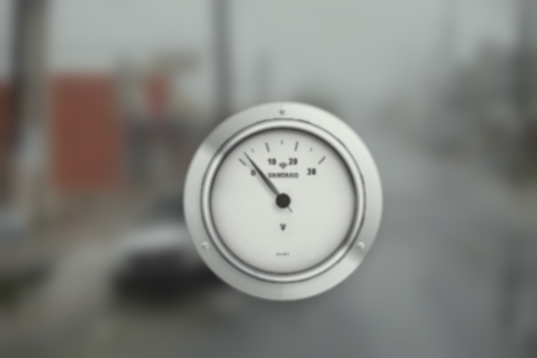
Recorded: 2.5 V
